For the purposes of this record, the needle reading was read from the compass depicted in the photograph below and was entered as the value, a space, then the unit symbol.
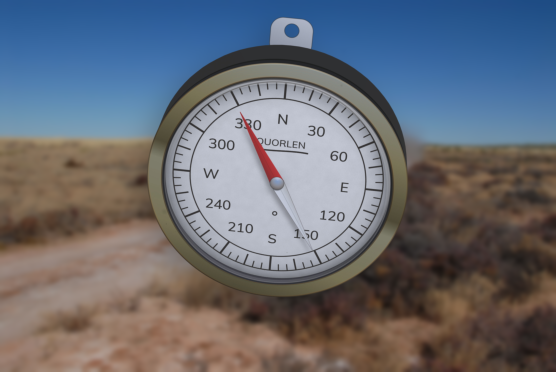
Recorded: 330 °
